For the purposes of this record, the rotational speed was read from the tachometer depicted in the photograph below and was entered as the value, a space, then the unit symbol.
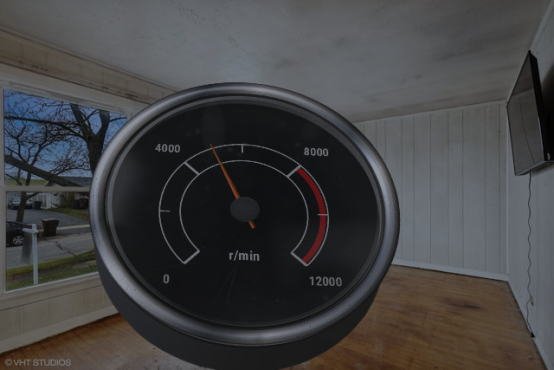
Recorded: 5000 rpm
